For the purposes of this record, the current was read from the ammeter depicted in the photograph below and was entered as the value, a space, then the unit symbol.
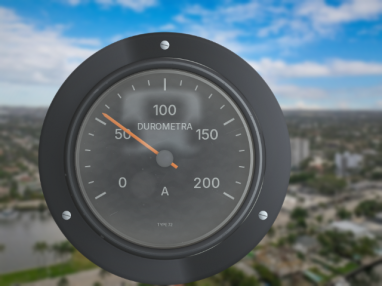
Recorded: 55 A
